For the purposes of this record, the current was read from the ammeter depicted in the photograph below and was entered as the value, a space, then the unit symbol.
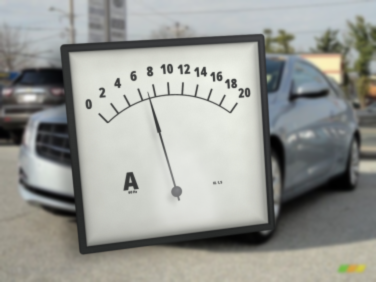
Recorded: 7 A
